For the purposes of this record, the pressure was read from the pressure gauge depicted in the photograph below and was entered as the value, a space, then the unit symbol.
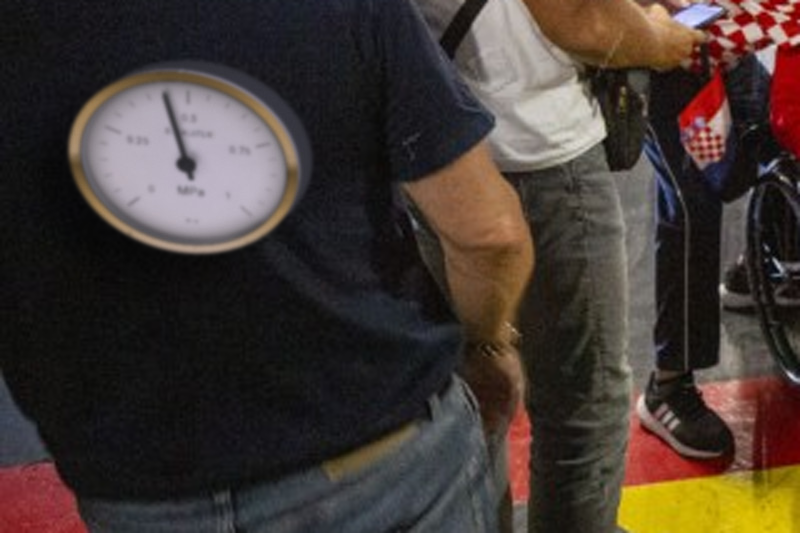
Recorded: 0.45 MPa
